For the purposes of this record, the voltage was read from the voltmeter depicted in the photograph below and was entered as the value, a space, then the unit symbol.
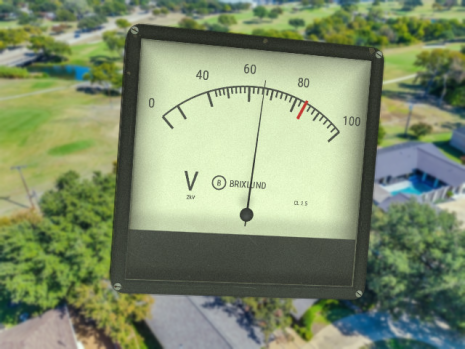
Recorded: 66 V
